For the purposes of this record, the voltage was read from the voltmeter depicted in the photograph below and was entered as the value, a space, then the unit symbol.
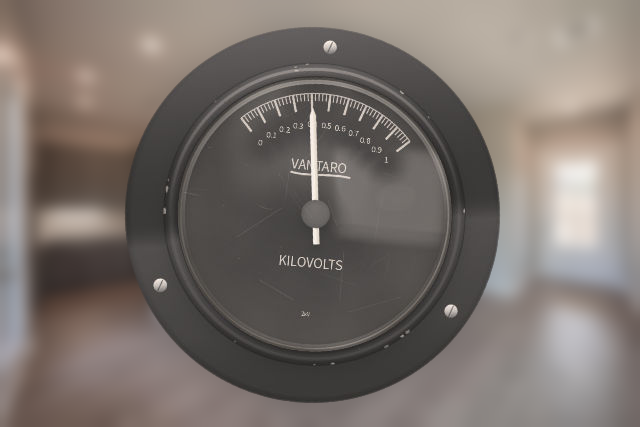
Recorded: 0.4 kV
